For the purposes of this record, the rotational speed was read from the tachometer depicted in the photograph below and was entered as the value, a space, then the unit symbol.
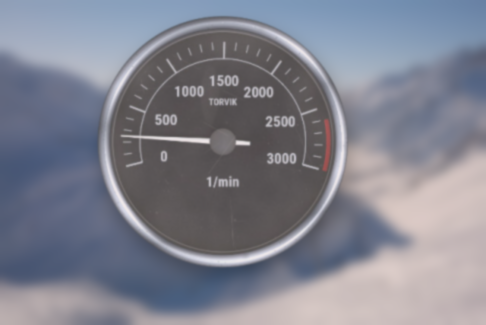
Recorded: 250 rpm
